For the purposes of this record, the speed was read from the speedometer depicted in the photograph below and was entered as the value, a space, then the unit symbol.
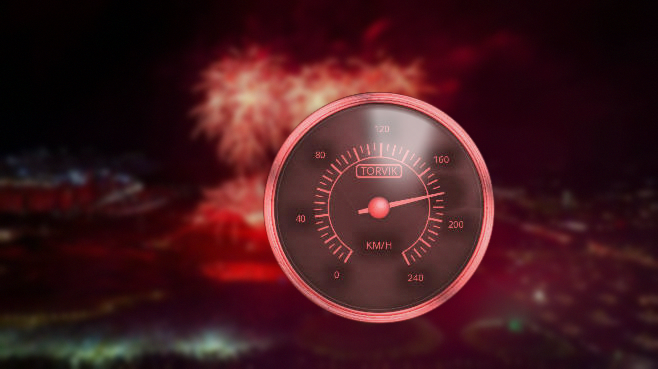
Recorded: 180 km/h
